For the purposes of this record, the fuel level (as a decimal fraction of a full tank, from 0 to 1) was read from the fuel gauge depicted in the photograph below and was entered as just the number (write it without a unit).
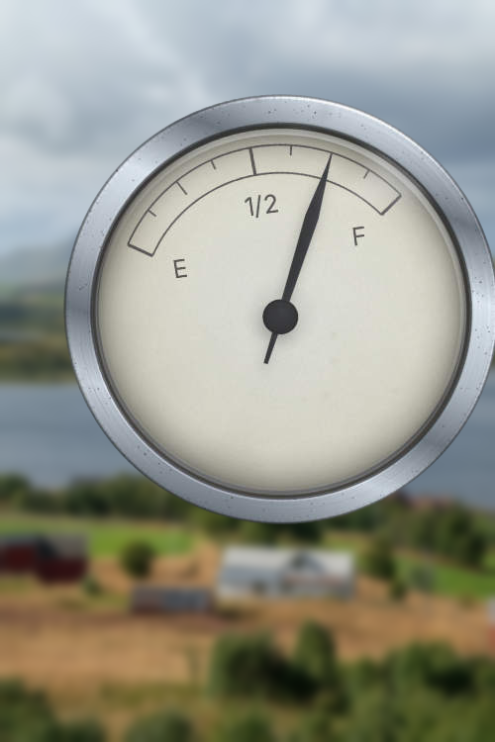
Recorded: 0.75
